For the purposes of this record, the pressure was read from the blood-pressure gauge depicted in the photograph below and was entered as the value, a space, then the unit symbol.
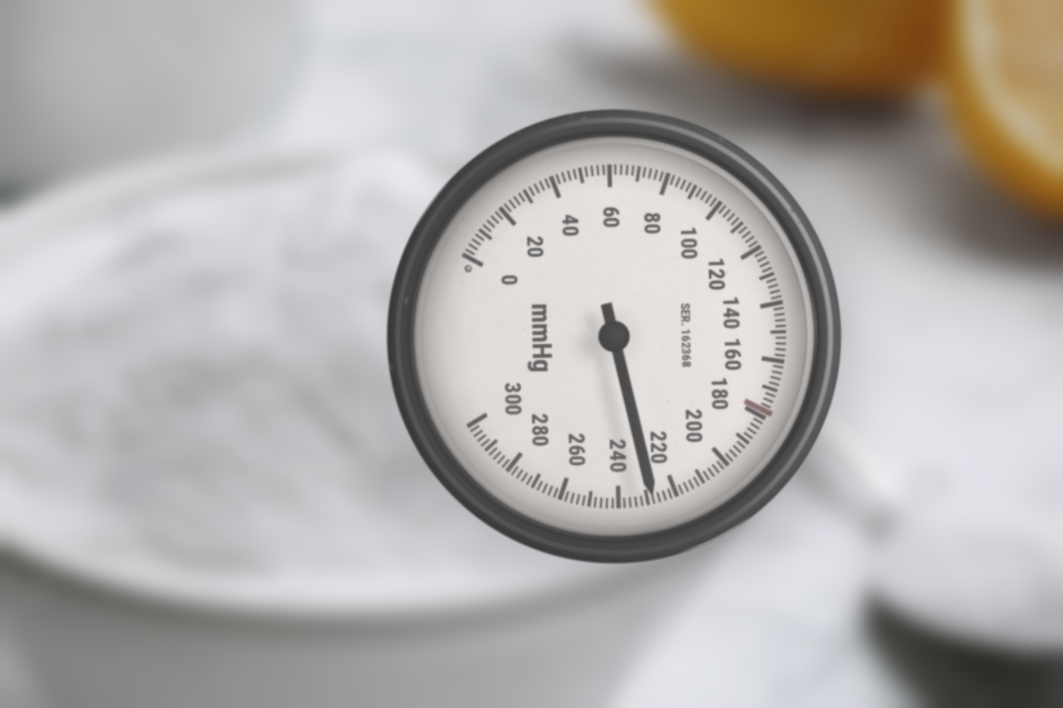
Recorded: 228 mmHg
